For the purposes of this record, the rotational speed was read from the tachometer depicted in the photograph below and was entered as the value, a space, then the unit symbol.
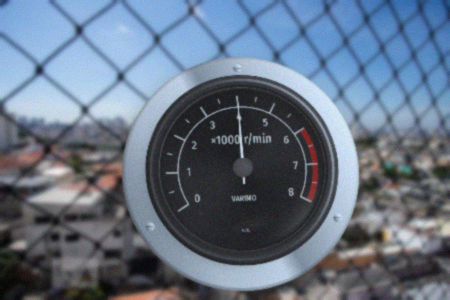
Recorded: 4000 rpm
